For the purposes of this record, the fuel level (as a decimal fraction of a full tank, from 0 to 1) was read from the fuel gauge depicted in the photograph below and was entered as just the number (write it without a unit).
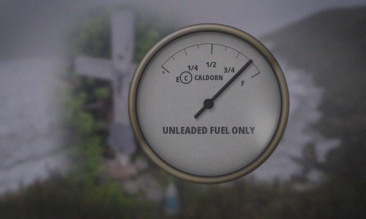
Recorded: 0.875
